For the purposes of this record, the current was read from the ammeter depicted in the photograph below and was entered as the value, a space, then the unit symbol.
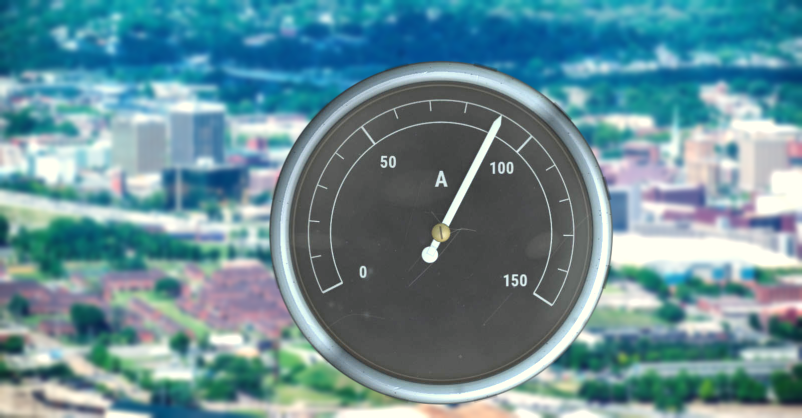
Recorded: 90 A
